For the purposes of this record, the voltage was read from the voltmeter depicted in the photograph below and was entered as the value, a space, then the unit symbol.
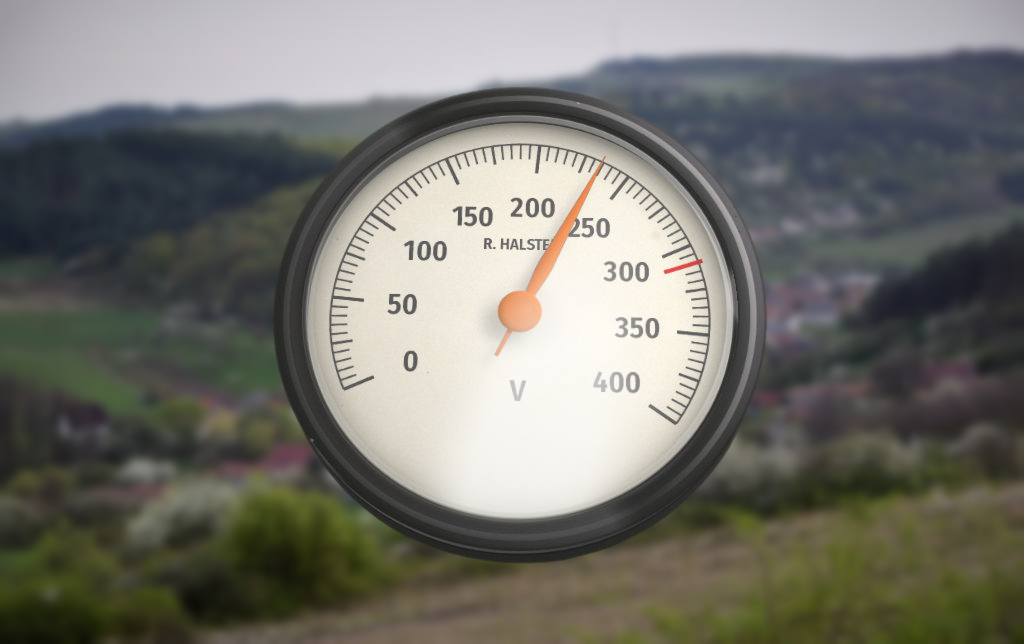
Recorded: 235 V
